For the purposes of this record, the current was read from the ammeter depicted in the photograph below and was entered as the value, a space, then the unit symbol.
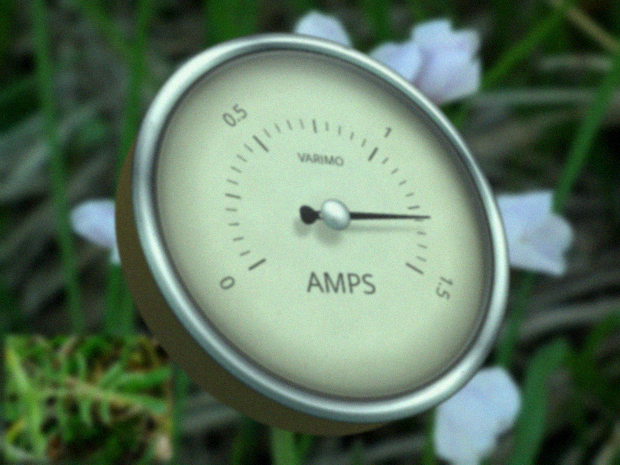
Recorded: 1.3 A
